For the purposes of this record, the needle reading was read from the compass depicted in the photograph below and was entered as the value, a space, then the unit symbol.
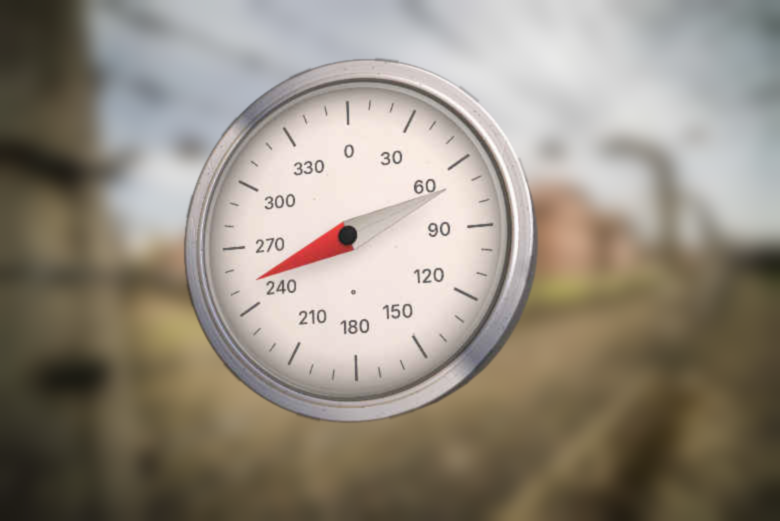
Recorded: 250 °
